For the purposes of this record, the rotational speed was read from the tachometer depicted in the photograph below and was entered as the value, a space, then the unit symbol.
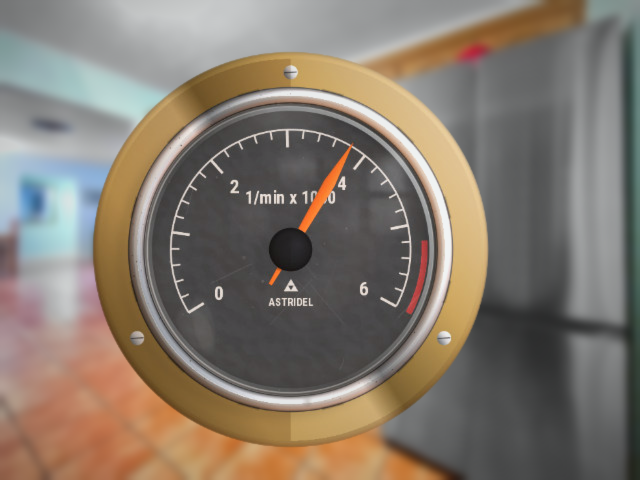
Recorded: 3800 rpm
